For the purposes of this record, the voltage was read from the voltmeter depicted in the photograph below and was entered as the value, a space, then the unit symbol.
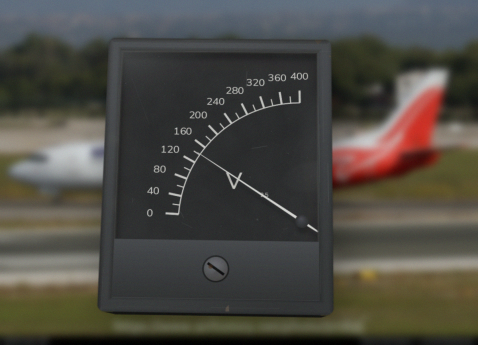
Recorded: 140 V
